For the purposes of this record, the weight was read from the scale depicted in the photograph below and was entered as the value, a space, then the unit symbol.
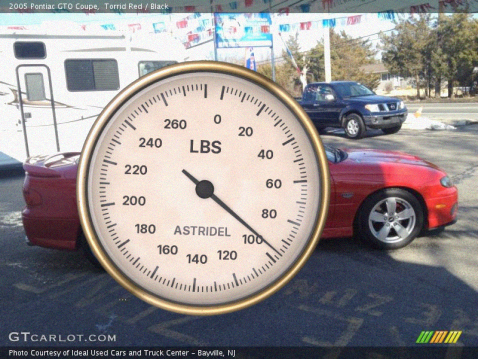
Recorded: 96 lb
